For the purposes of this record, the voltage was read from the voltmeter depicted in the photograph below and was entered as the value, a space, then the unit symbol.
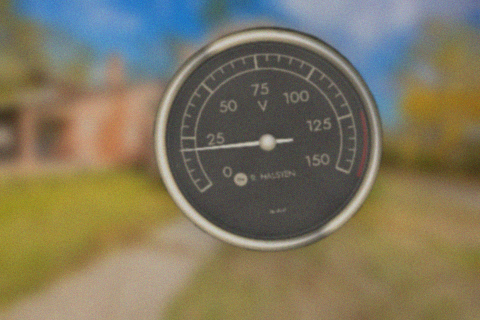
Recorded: 20 V
